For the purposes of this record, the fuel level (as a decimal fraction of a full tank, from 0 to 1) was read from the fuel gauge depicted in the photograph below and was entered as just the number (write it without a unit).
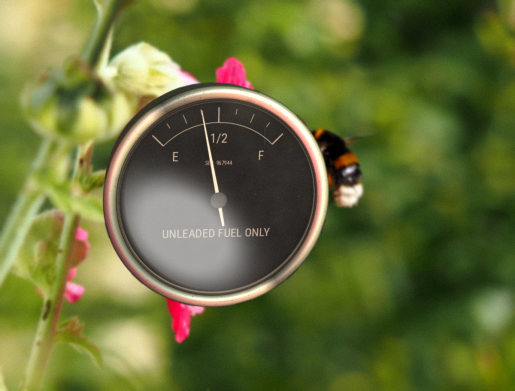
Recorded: 0.375
